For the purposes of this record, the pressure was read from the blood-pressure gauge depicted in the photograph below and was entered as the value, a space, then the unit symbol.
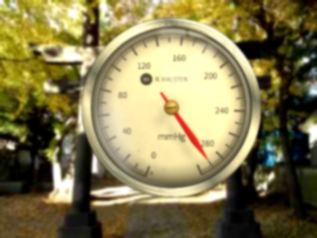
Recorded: 290 mmHg
